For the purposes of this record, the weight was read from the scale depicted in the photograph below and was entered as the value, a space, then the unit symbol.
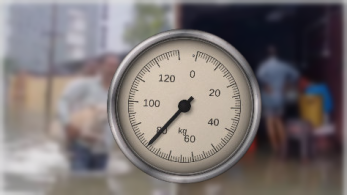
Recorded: 80 kg
